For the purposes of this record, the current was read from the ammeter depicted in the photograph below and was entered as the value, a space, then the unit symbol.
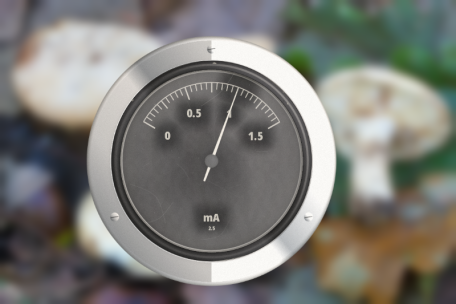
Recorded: 1 mA
